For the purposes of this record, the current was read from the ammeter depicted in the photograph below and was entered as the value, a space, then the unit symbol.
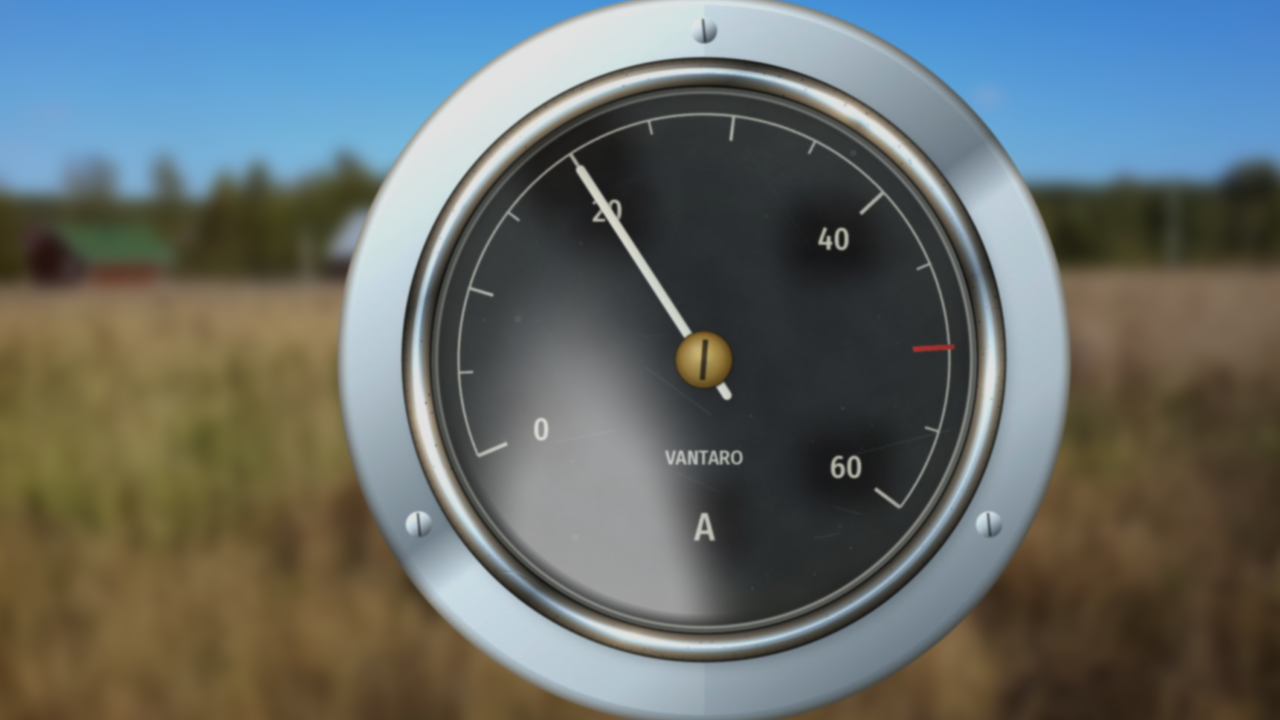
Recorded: 20 A
